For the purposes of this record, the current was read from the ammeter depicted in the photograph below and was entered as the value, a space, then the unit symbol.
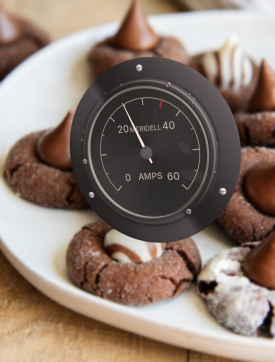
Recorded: 25 A
